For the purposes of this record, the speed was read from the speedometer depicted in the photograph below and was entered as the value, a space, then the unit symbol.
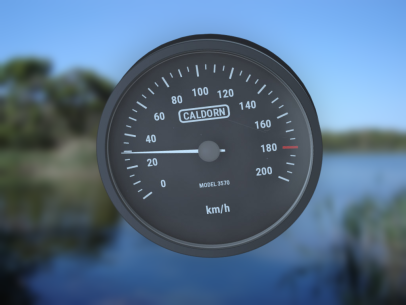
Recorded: 30 km/h
